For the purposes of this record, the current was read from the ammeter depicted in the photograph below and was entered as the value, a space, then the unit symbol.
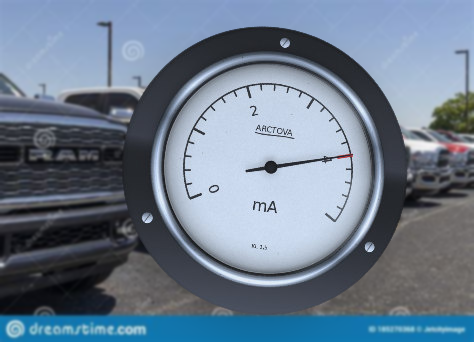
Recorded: 4 mA
